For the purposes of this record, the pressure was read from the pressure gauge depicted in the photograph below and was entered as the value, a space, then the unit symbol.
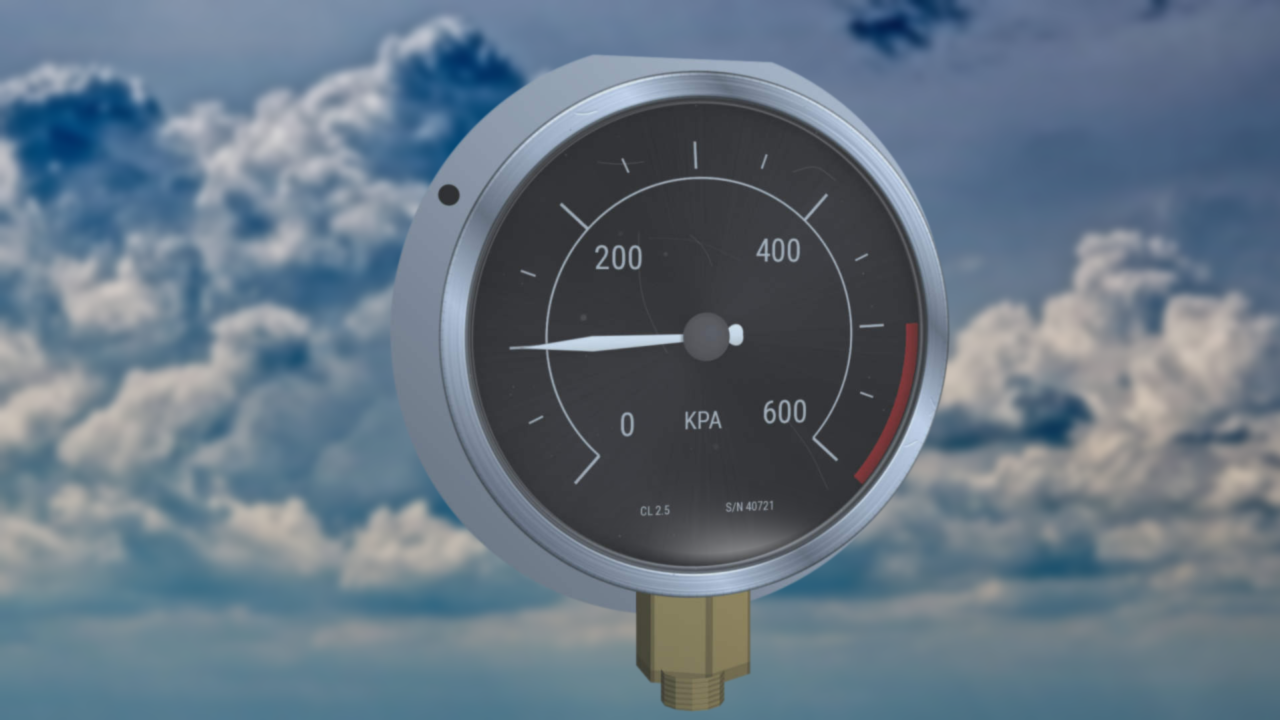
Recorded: 100 kPa
